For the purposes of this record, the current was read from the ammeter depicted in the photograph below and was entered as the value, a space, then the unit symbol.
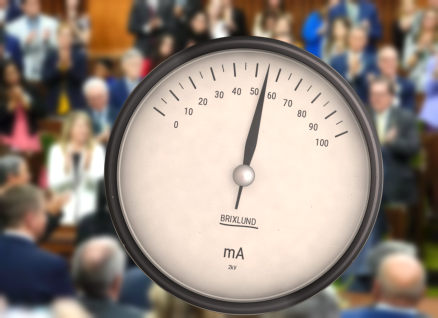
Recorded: 55 mA
